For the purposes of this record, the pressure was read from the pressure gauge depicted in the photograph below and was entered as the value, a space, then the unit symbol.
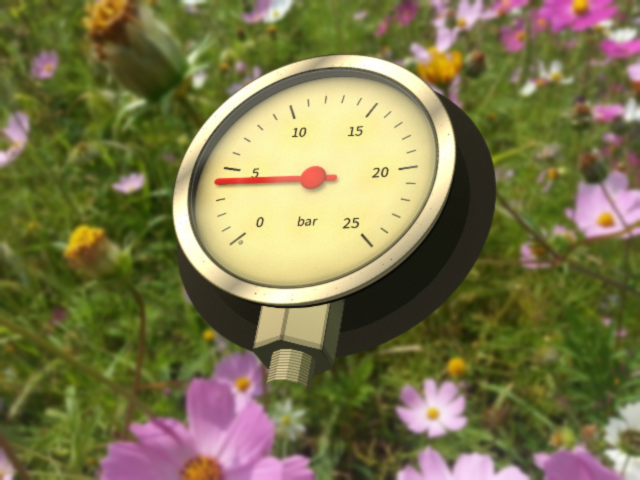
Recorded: 4 bar
